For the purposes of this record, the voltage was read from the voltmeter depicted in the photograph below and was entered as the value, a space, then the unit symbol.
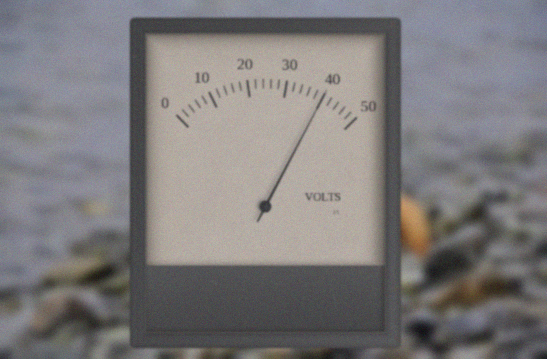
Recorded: 40 V
